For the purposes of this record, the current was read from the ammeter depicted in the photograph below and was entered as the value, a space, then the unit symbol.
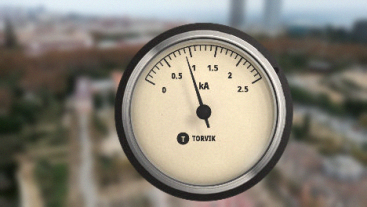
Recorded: 0.9 kA
